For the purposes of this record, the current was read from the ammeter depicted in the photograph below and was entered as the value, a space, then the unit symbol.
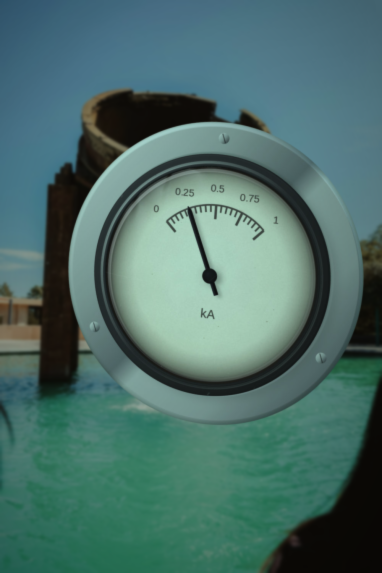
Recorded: 0.25 kA
